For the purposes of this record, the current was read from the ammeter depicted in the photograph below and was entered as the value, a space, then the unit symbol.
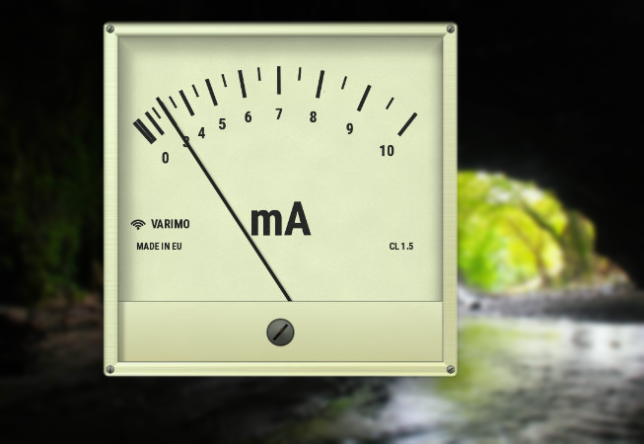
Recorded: 3 mA
